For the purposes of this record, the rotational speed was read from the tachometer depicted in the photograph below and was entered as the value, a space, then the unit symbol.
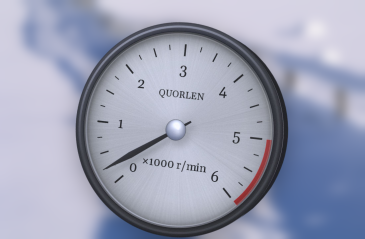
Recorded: 250 rpm
